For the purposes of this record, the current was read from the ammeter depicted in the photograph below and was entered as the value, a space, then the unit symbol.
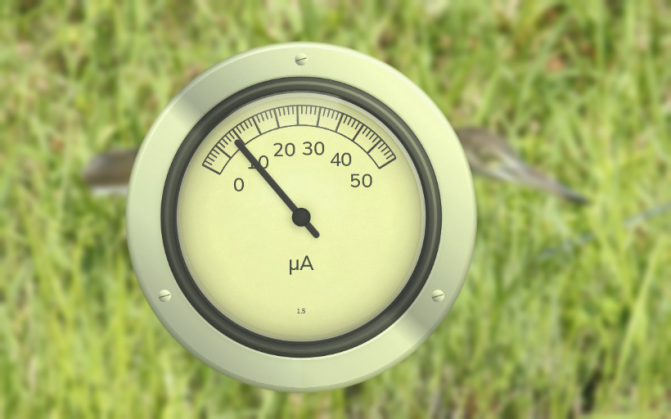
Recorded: 9 µA
